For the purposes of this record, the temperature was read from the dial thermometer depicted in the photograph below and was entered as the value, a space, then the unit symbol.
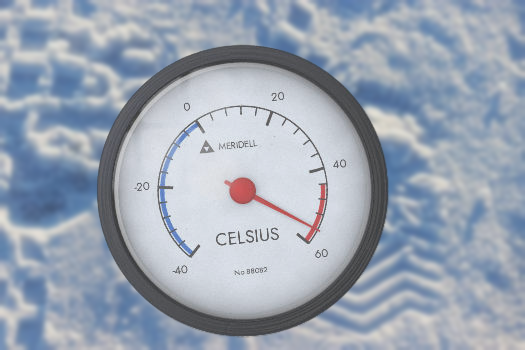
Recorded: 56 °C
